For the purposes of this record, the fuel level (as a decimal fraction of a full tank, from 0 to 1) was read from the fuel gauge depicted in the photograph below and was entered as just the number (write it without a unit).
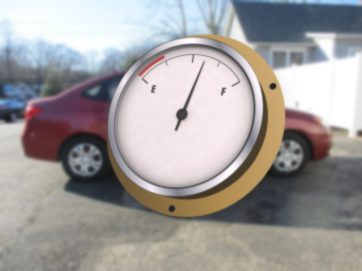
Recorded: 0.625
